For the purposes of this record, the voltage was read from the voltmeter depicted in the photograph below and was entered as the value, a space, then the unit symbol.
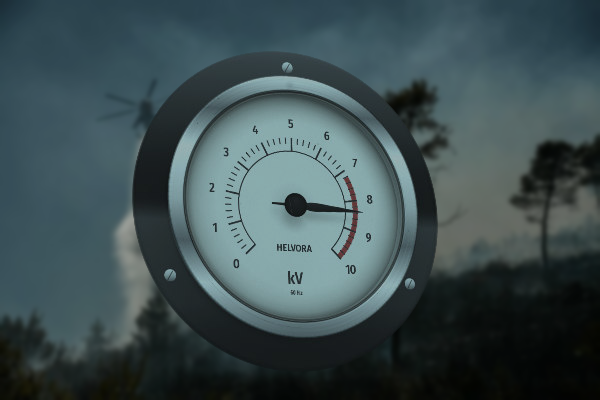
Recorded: 8.4 kV
